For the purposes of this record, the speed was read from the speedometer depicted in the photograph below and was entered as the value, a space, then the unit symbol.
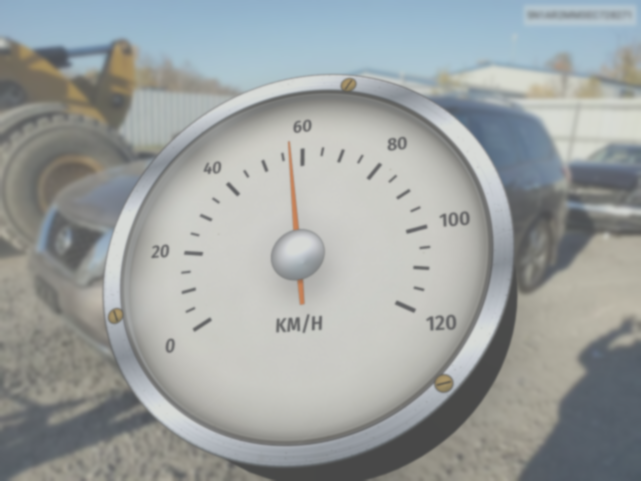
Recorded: 57.5 km/h
